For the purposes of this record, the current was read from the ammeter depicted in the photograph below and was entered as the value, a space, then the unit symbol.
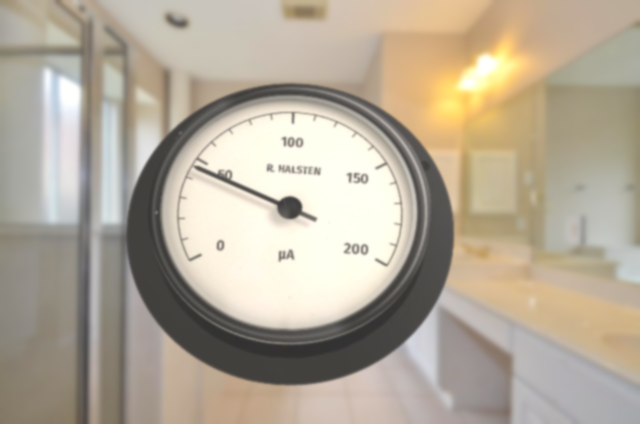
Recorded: 45 µA
